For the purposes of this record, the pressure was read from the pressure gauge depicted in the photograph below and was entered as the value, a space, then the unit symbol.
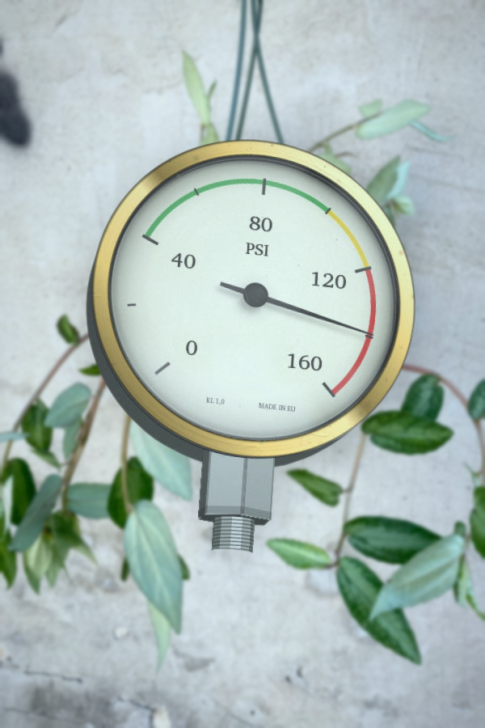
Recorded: 140 psi
